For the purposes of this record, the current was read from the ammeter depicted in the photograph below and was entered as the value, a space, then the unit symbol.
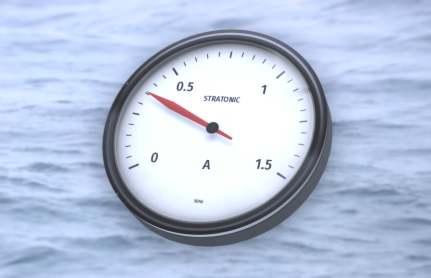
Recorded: 0.35 A
